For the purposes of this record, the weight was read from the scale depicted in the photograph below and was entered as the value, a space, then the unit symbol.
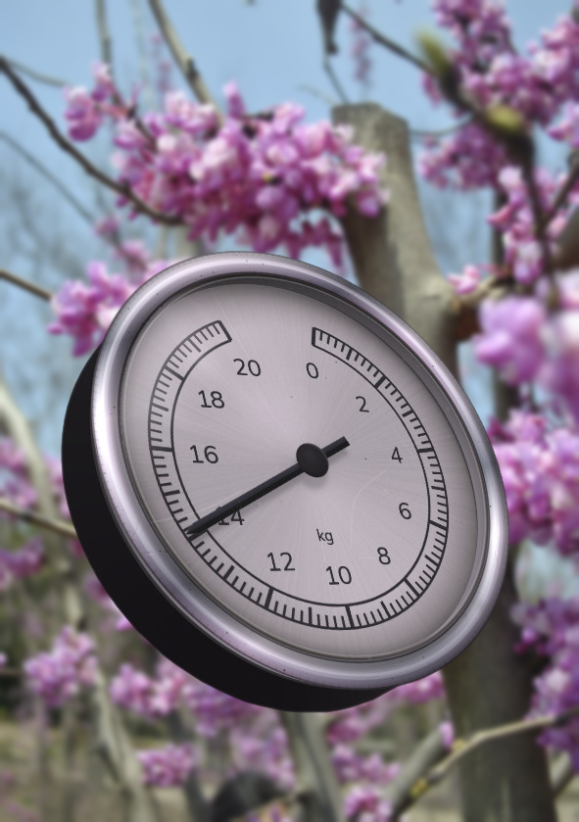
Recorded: 14.1 kg
